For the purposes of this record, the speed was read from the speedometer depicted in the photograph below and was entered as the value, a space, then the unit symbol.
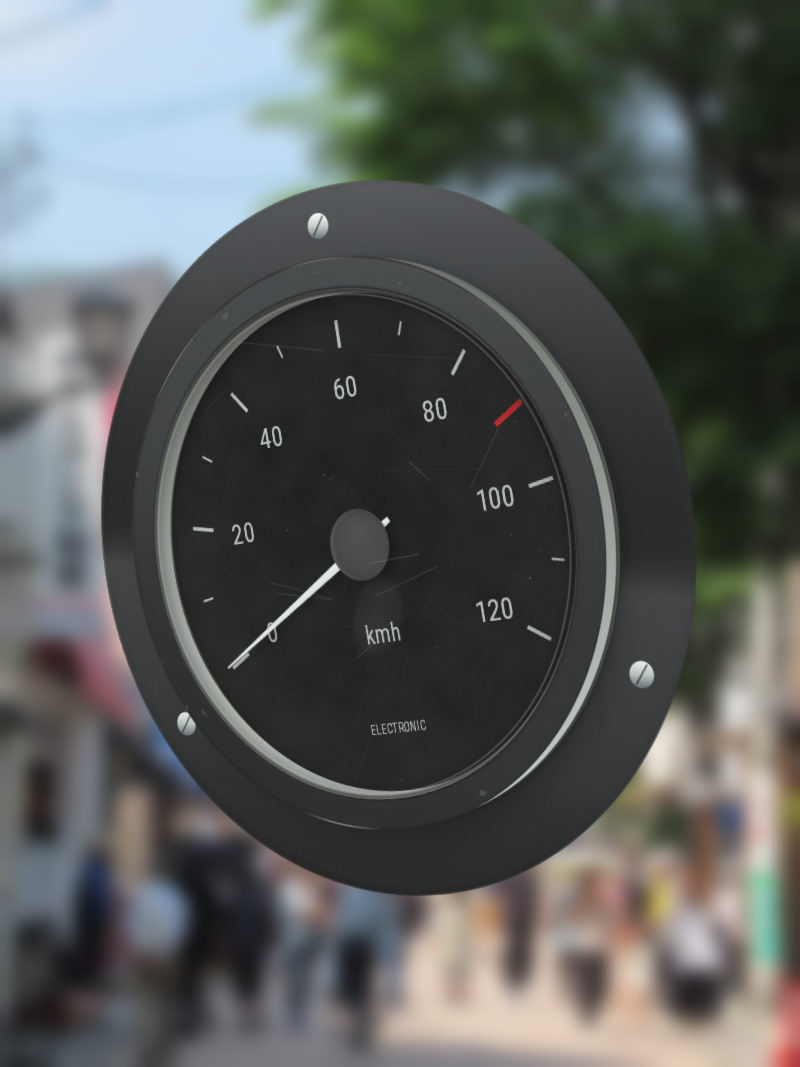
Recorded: 0 km/h
